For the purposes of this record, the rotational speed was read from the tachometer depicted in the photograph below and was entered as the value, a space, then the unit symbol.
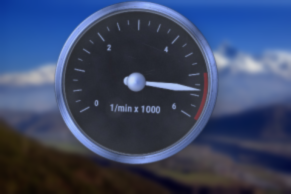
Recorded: 5375 rpm
